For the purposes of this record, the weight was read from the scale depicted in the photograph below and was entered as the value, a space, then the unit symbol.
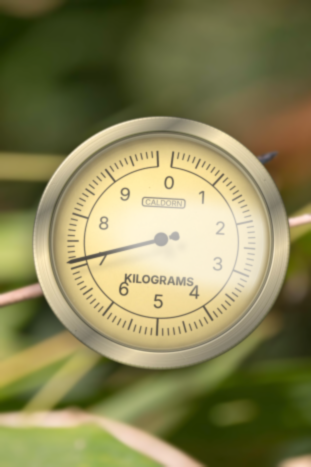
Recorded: 7.1 kg
